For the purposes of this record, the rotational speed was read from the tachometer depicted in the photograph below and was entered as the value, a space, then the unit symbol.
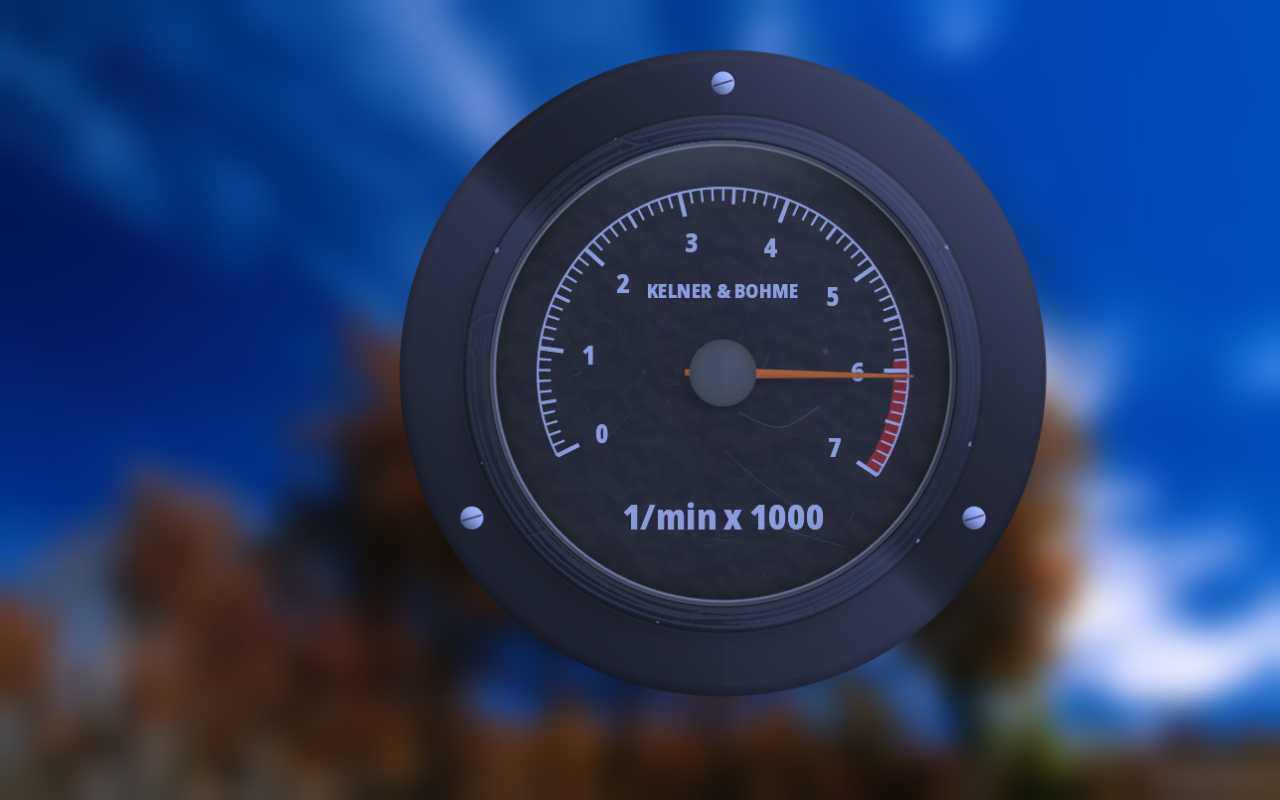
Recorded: 6050 rpm
